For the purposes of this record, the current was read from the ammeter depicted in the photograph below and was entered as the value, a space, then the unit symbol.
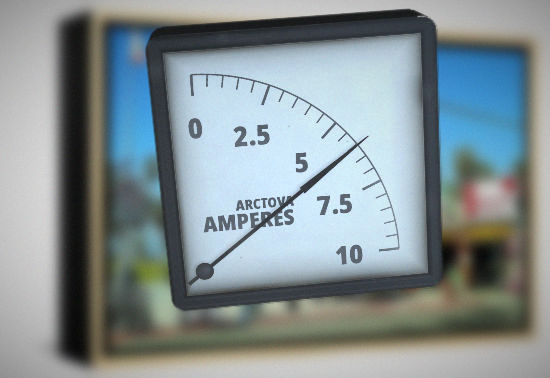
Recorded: 6 A
